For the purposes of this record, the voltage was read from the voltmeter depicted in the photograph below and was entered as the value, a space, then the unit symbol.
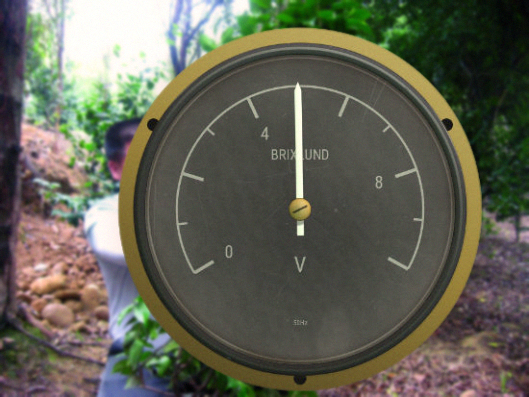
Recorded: 5 V
